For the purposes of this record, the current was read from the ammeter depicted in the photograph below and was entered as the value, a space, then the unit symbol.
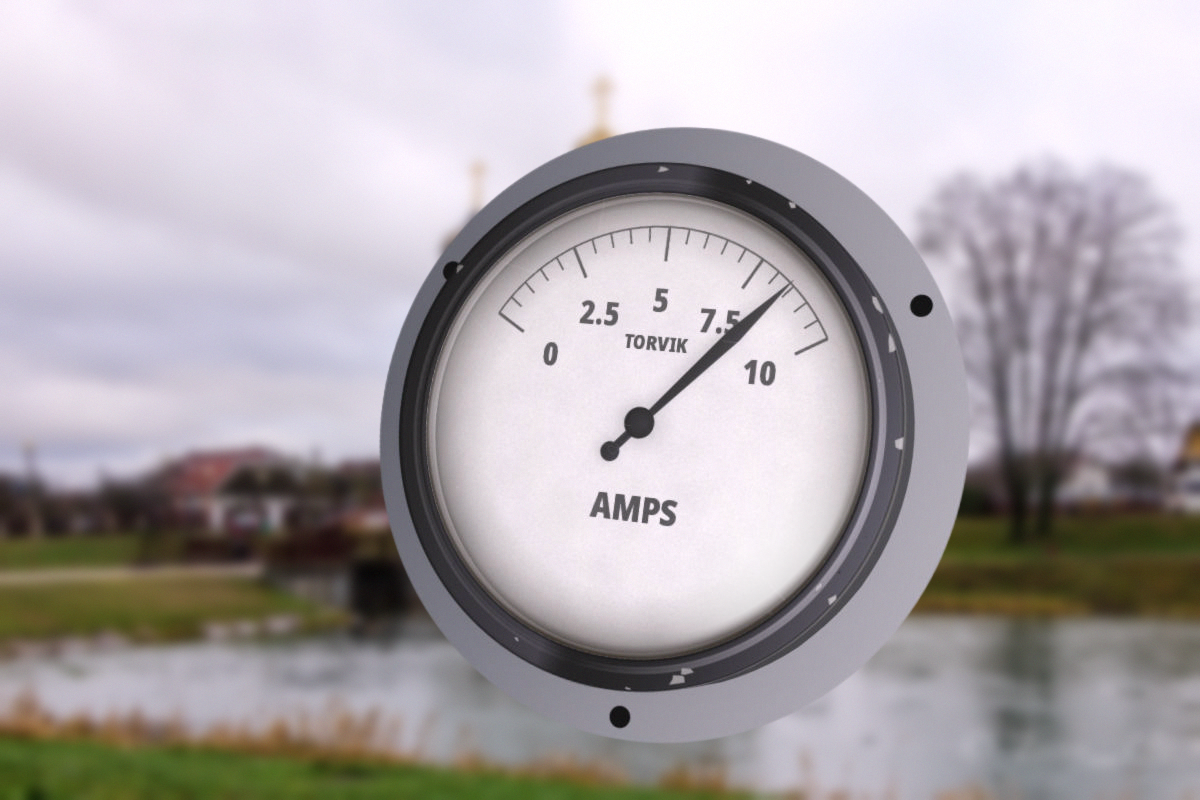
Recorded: 8.5 A
